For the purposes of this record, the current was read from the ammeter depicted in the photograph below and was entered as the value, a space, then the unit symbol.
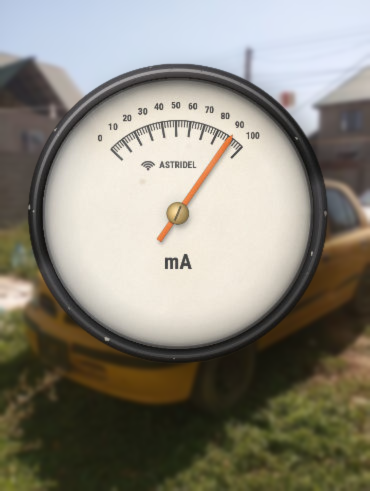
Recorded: 90 mA
